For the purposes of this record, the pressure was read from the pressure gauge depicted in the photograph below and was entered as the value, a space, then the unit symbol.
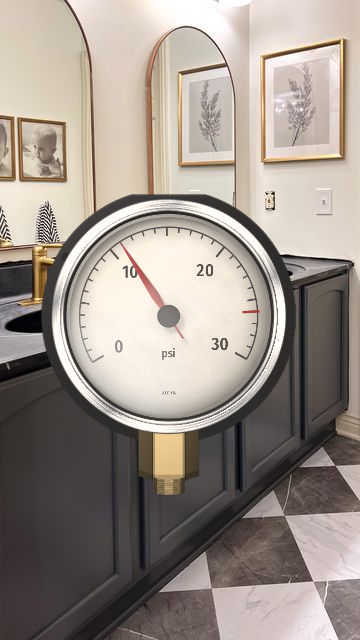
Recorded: 11 psi
